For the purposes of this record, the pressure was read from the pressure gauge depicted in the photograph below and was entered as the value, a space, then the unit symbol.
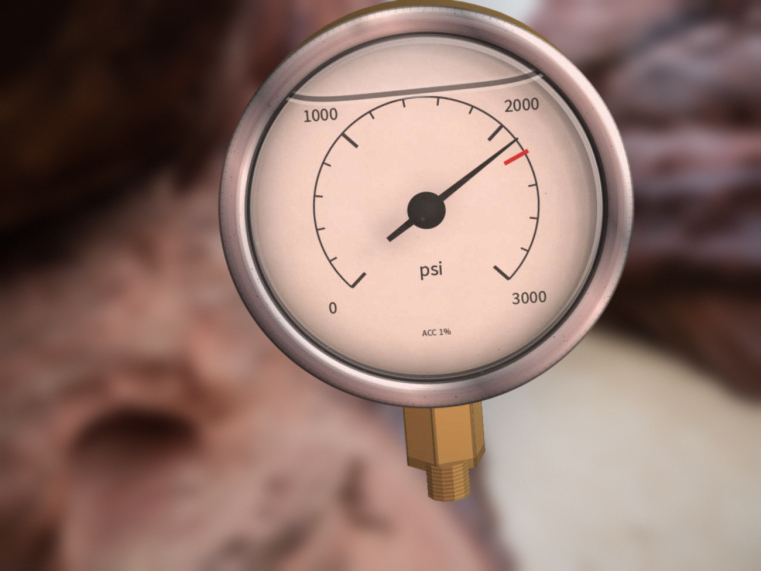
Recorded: 2100 psi
